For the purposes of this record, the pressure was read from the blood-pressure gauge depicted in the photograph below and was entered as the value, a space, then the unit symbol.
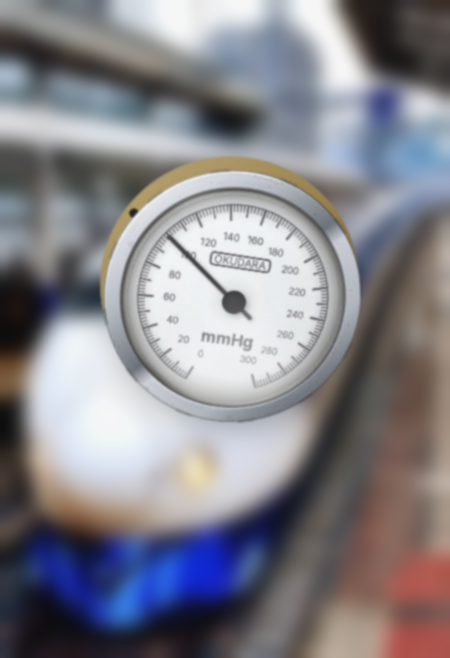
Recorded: 100 mmHg
